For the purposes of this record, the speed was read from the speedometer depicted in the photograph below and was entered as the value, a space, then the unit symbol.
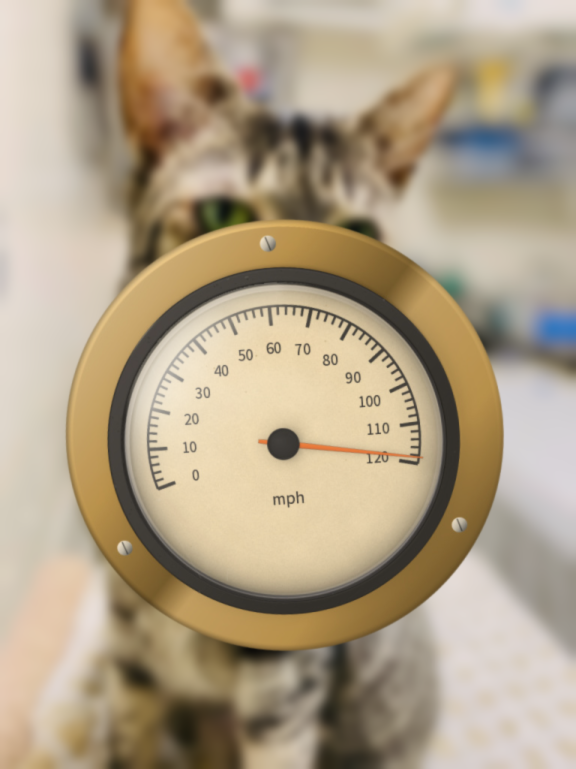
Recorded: 118 mph
